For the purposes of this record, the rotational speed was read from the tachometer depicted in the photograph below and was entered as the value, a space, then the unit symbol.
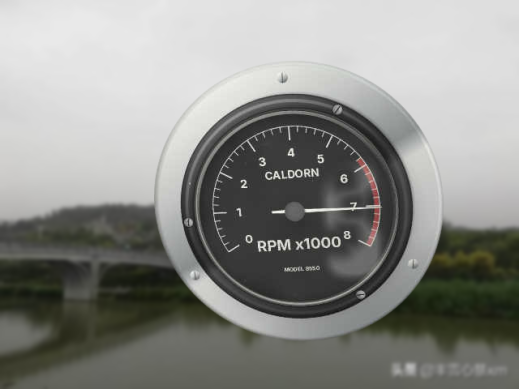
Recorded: 7000 rpm
